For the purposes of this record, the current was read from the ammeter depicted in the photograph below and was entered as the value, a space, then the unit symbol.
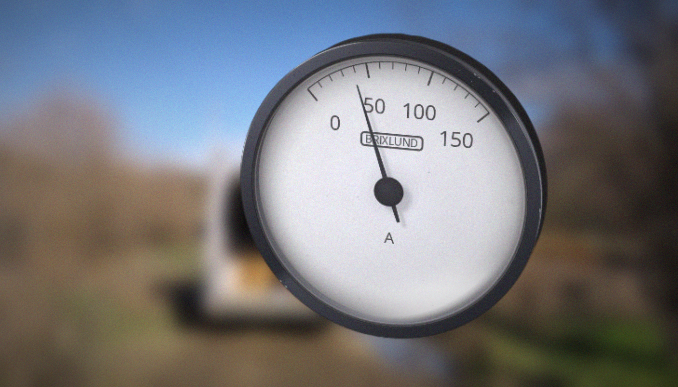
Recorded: 40 A
